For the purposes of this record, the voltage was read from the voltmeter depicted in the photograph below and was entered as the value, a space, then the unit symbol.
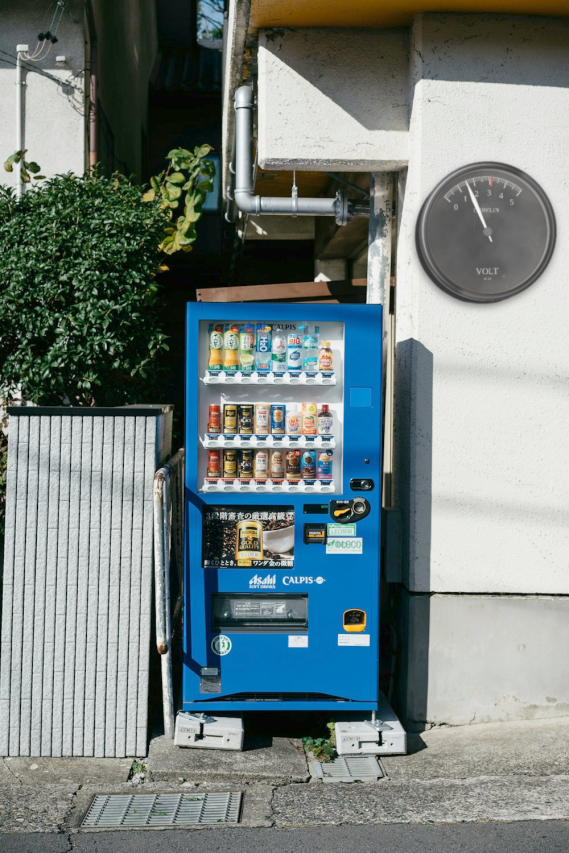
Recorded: 1.5 V
